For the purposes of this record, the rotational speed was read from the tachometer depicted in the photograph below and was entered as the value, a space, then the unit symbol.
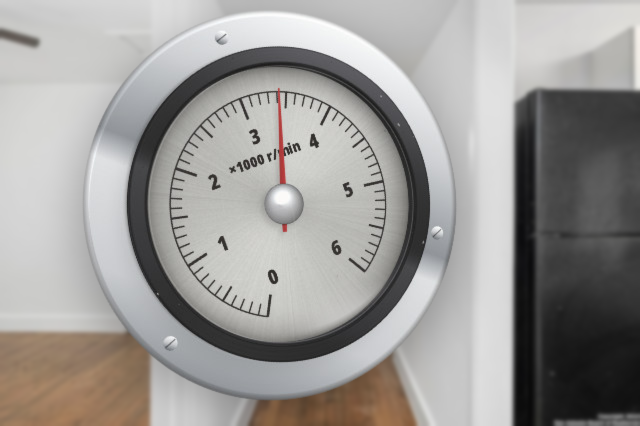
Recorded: 3400 rpm
